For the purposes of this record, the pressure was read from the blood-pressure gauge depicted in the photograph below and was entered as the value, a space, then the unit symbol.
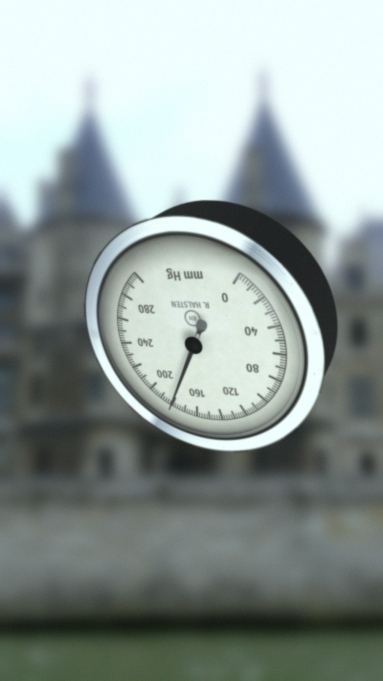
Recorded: 180 mmHg
